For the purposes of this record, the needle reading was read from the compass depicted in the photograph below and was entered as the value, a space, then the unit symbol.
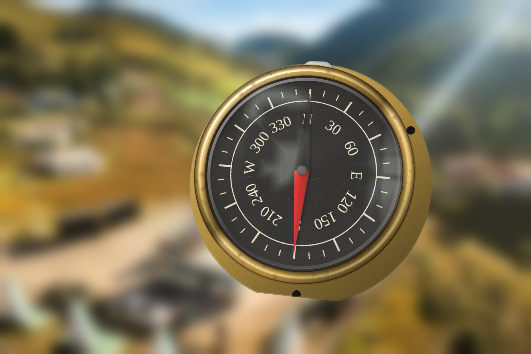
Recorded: 180 °
